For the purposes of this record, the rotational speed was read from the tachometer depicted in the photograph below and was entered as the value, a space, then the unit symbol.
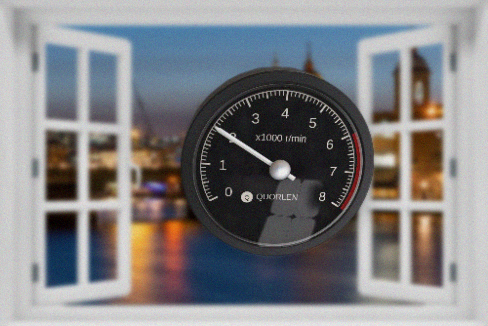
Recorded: 2000 rpm
